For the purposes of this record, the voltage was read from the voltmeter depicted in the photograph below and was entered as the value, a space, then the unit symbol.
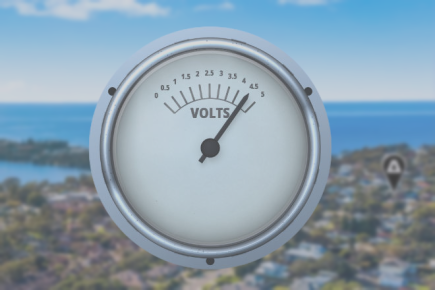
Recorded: 4.5 V
